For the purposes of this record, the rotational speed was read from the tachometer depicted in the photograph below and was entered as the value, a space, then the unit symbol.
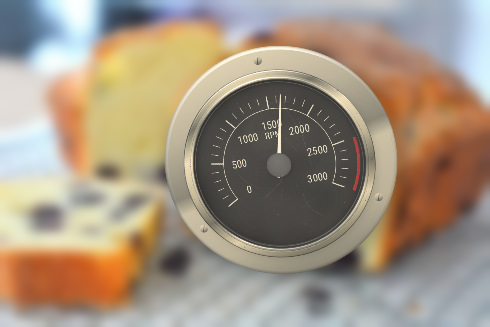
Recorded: 1650 rpm
